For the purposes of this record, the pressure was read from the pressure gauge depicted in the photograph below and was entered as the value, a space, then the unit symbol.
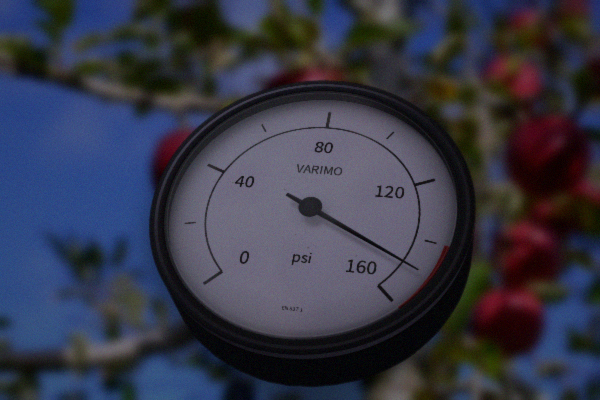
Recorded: 150 psi
